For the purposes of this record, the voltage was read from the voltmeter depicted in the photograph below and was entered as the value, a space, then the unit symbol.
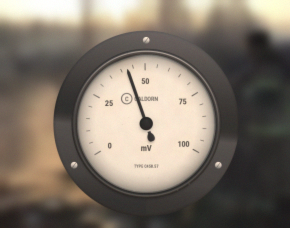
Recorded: 42.5 mV
